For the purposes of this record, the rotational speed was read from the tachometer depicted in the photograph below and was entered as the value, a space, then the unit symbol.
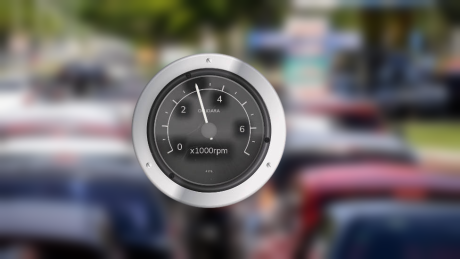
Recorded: 3000 rpm
